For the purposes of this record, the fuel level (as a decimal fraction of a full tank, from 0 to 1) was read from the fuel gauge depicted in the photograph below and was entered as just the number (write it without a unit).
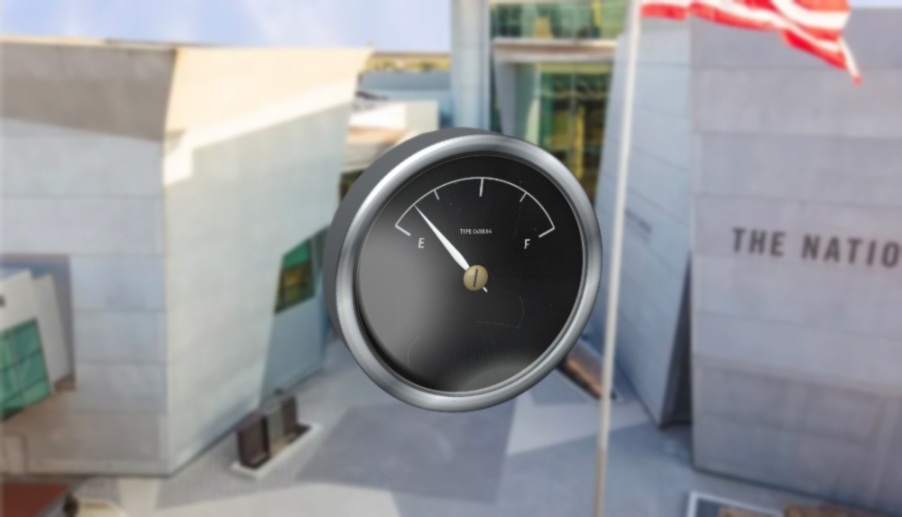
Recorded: 0.125
